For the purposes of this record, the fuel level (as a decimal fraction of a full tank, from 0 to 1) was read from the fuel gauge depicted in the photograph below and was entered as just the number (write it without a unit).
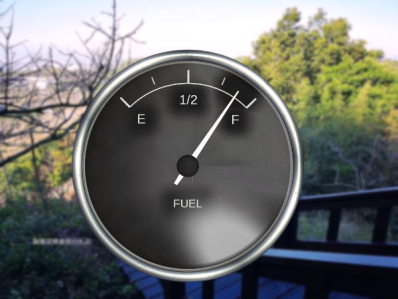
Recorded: 0.875
